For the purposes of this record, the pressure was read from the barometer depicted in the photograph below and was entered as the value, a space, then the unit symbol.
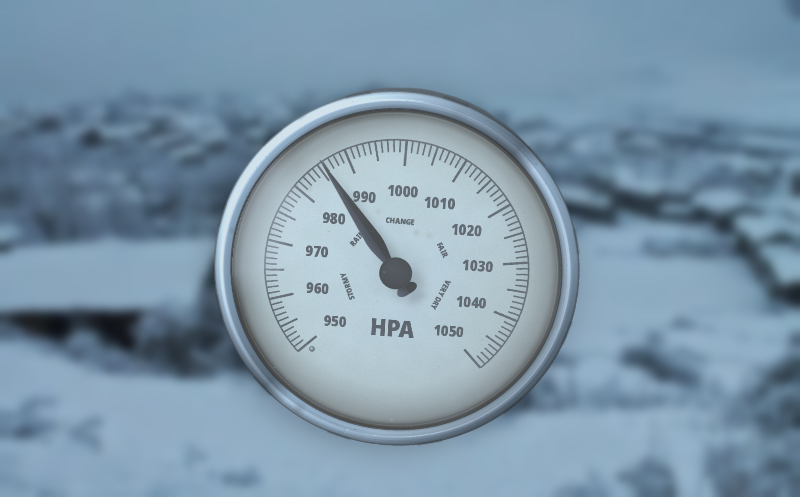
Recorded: 986 hPa
